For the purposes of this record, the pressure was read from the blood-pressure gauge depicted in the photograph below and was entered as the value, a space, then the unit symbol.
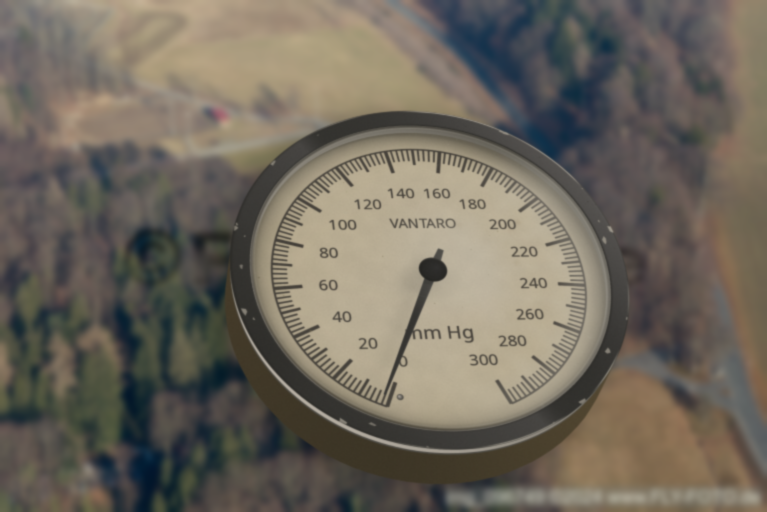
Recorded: 2 mmHg
